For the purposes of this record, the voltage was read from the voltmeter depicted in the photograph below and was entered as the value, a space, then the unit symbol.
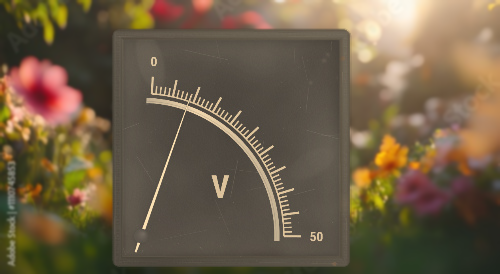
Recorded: 9 V
